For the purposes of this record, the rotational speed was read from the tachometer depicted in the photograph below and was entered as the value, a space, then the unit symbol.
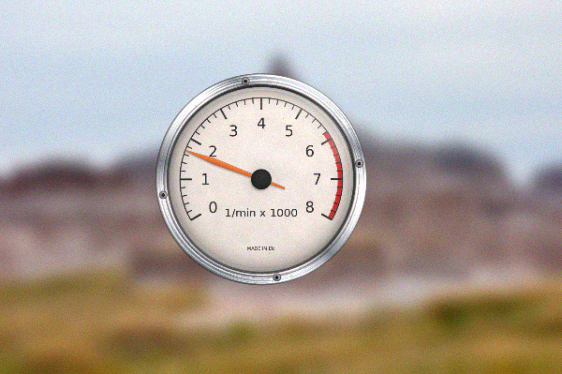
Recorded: 1700 rpm
